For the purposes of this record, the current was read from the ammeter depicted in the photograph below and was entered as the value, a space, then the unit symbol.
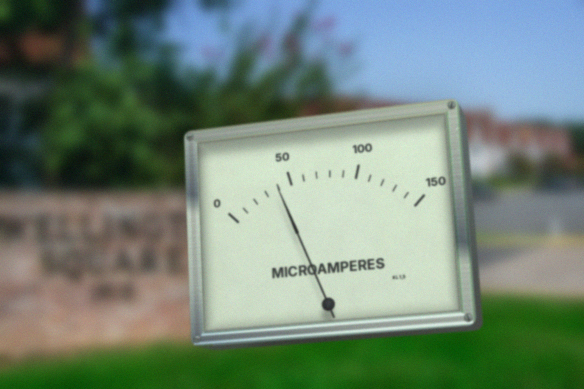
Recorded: 40 µA
